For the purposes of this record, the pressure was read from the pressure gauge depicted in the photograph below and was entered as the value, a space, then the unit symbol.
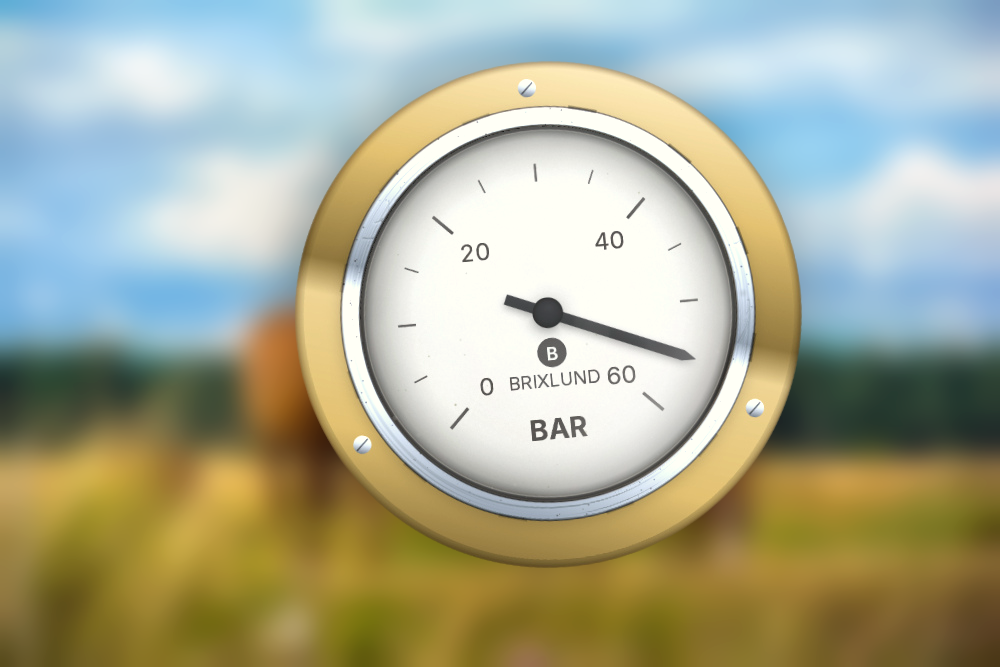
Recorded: 55 bar
